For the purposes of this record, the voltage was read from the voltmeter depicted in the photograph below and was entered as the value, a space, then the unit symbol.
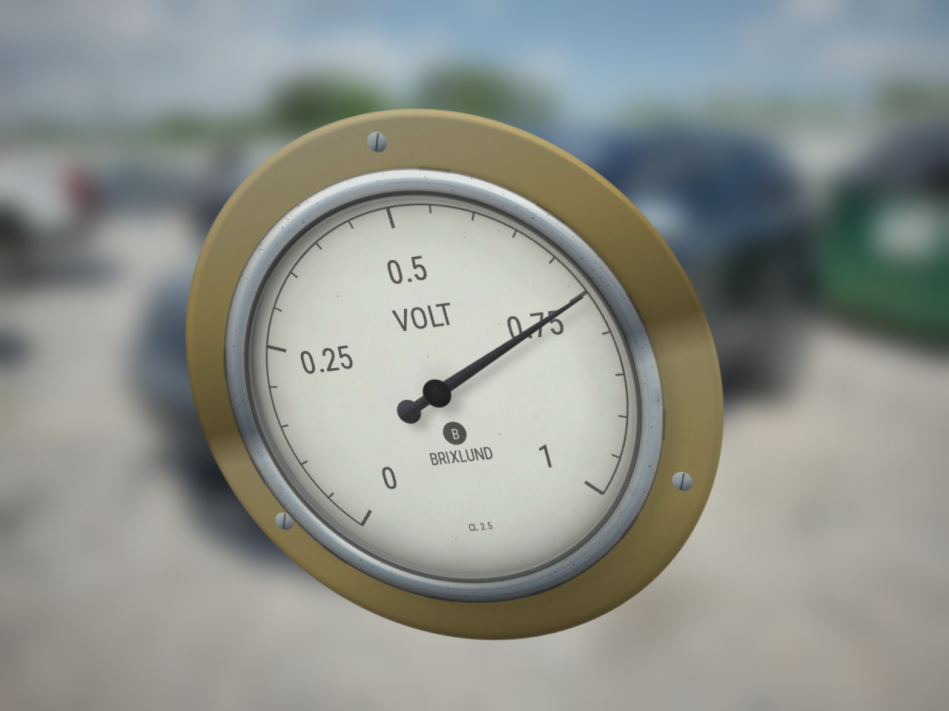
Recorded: 0.75 V
